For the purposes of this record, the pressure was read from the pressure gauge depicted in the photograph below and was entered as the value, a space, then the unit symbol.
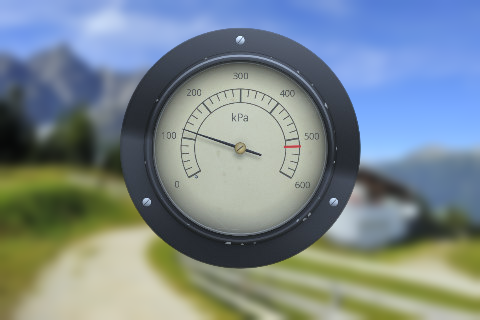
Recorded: 120 kPa
